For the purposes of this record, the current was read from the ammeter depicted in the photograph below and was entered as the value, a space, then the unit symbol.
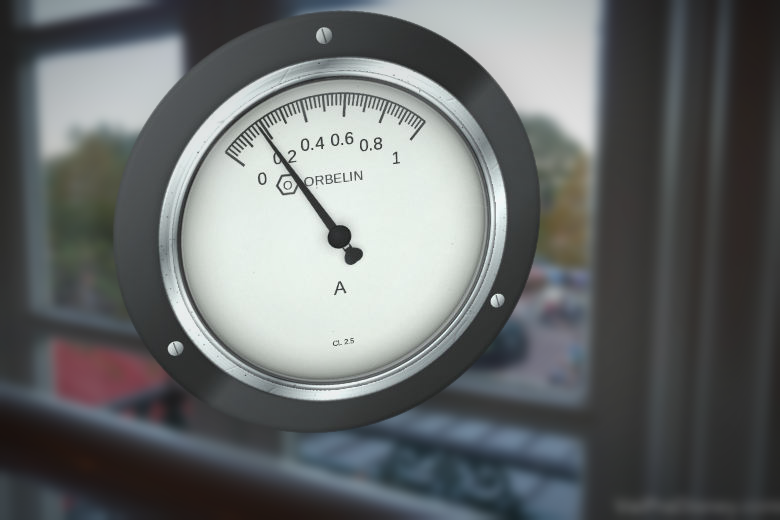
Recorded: 0.18 A
